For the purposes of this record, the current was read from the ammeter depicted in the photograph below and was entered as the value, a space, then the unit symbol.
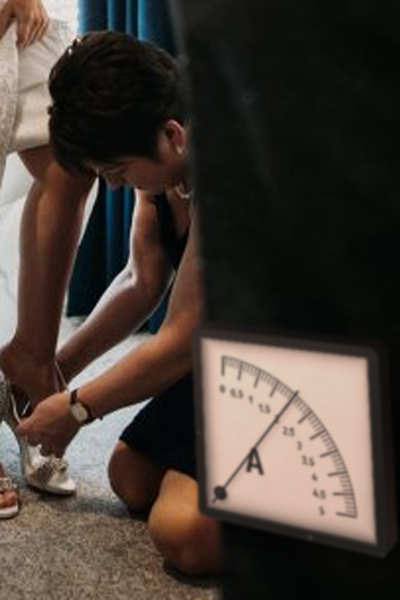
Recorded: 2 A
